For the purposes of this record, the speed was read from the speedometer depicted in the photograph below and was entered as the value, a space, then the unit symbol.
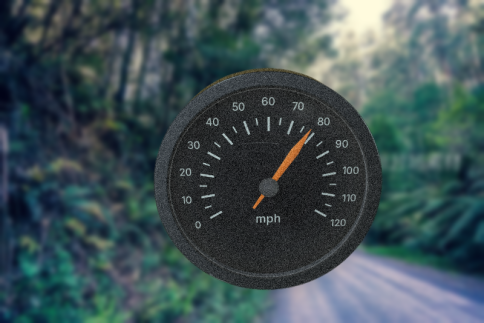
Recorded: 77.5 mph
